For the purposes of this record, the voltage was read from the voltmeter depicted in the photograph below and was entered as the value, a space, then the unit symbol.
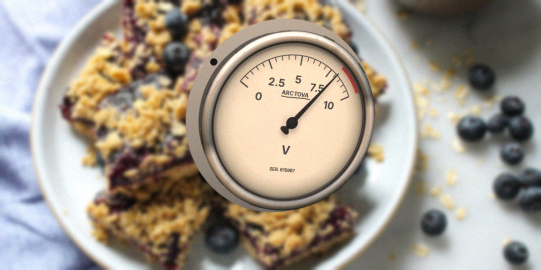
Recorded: 8 V
